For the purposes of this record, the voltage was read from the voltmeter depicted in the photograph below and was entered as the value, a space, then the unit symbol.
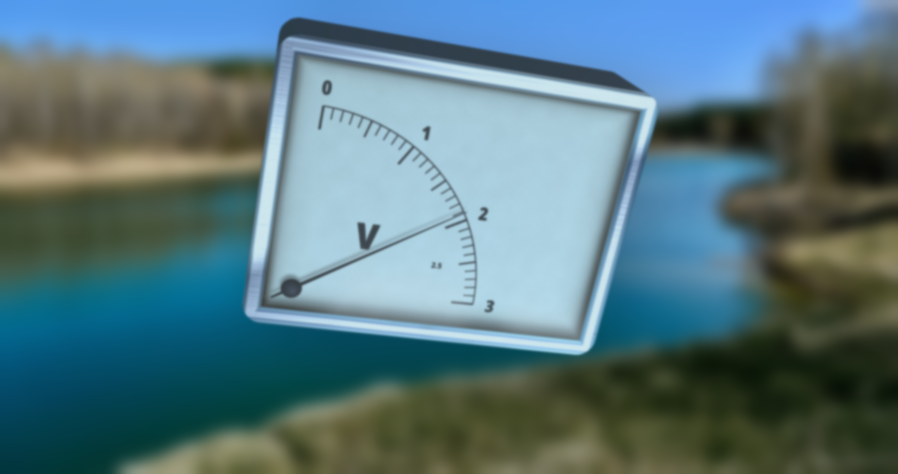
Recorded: 1.9 V
